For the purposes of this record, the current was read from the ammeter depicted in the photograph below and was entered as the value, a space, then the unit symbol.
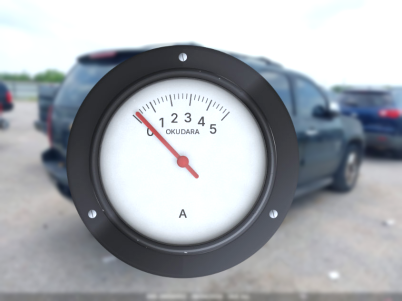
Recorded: 0.2 A
